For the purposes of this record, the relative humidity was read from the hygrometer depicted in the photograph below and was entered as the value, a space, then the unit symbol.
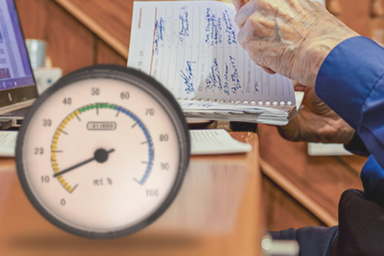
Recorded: 10 %
